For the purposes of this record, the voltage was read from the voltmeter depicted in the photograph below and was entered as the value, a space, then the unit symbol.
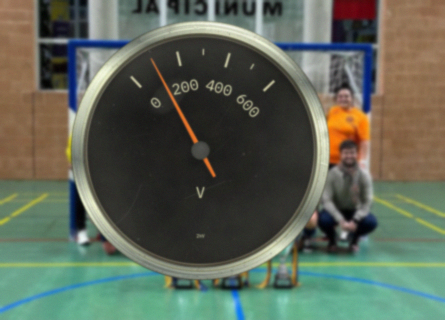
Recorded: 100 V
